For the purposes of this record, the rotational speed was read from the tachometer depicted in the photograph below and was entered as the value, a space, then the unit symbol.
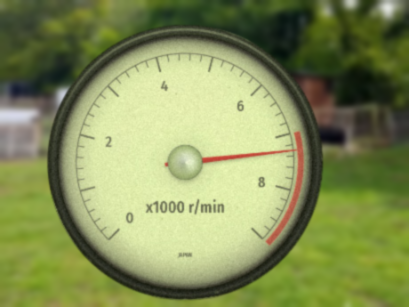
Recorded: 7300 rpm
